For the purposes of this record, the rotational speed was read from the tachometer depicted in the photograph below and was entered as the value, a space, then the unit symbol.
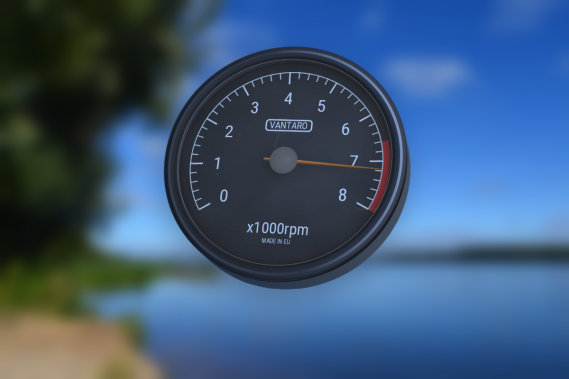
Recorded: 7200 rpm
